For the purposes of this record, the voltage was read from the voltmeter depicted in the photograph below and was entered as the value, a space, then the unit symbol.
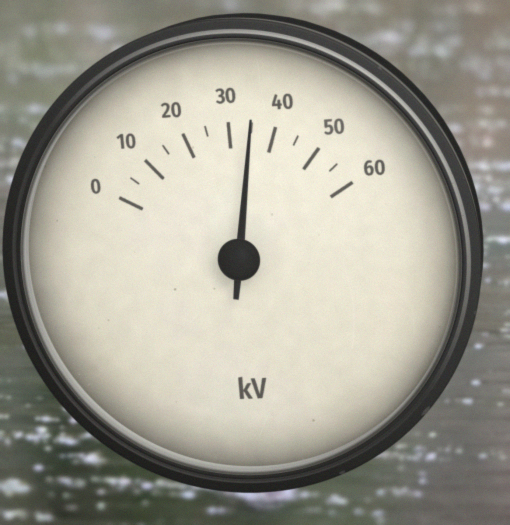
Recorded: 35 kV
